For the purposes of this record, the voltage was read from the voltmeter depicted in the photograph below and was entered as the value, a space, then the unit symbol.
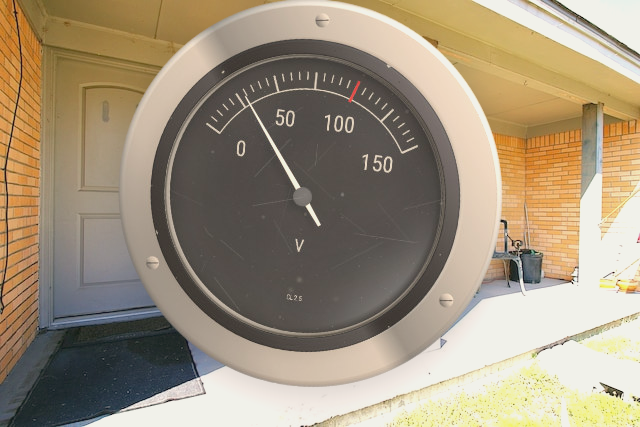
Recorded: 30 V
